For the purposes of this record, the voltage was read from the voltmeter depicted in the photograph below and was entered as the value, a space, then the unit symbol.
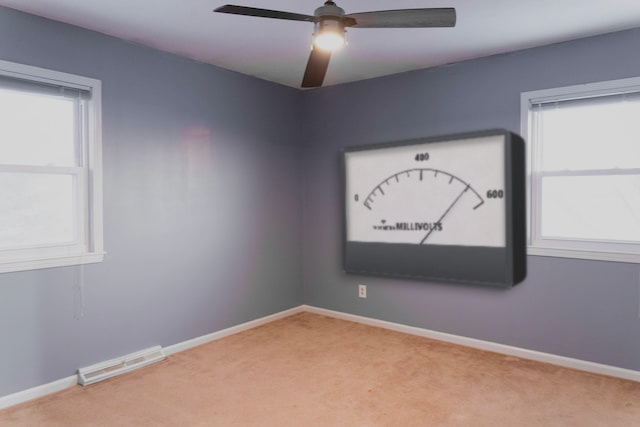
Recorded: 550 mV
